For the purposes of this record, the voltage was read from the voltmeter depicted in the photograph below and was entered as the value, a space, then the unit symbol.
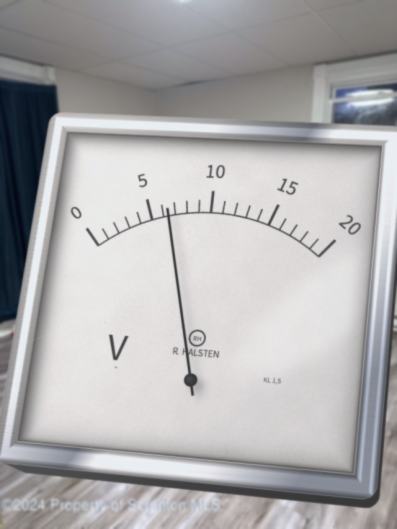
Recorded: 6.5 V
